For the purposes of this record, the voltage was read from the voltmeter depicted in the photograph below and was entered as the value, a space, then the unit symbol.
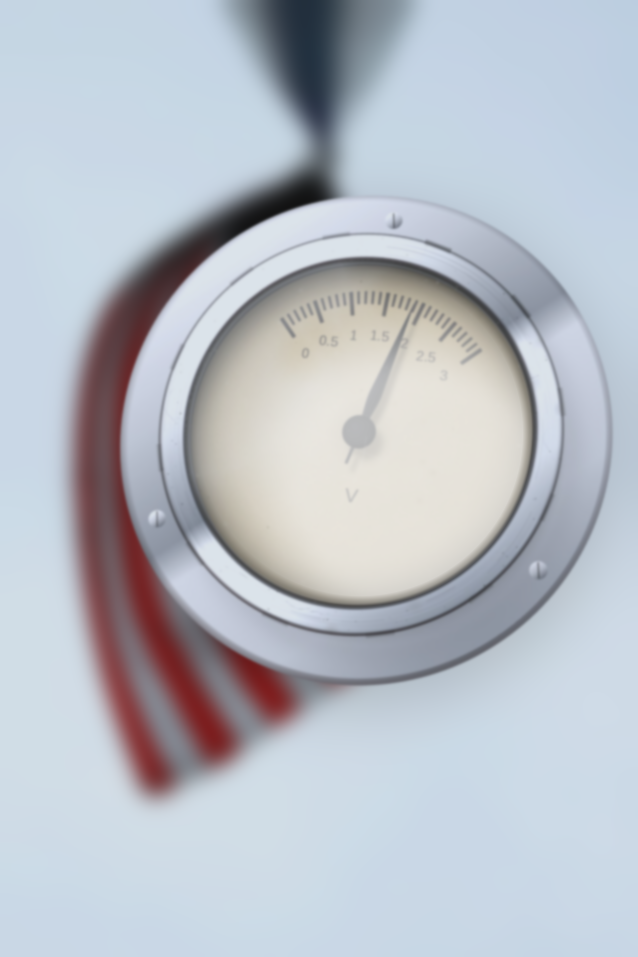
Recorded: 1.9 V
